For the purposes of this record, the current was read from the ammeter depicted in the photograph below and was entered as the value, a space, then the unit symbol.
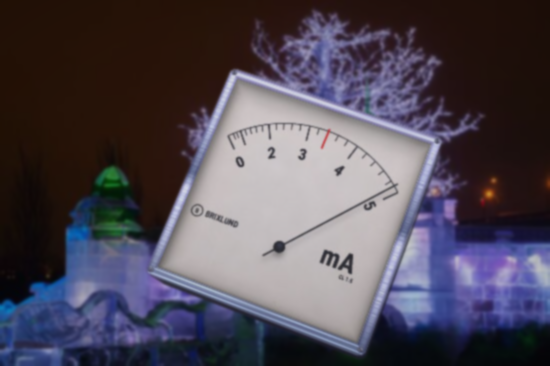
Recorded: 4.9 mA
